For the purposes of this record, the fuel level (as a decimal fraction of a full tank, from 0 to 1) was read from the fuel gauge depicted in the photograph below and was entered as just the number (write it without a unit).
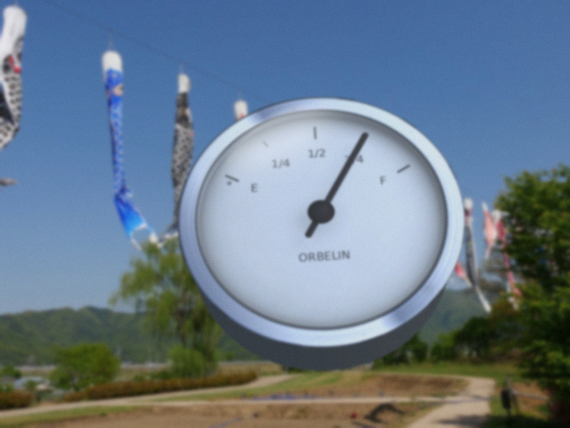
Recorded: 0.75
